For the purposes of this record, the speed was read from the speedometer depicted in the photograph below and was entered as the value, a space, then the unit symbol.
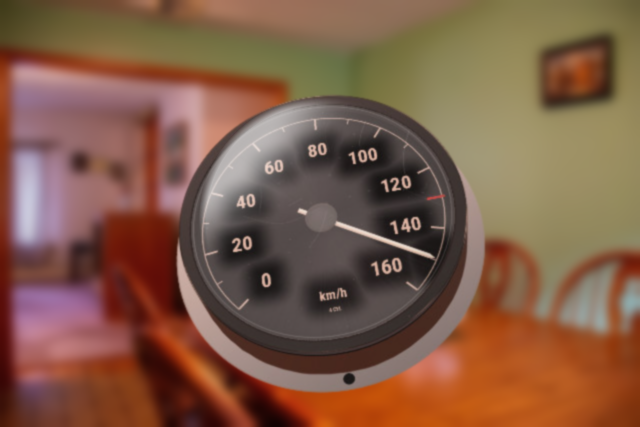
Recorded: 150 km/h
